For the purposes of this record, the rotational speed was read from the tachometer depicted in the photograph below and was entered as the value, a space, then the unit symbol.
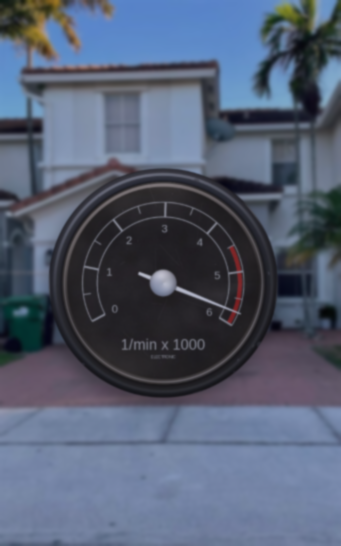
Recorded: 5750 rpm
